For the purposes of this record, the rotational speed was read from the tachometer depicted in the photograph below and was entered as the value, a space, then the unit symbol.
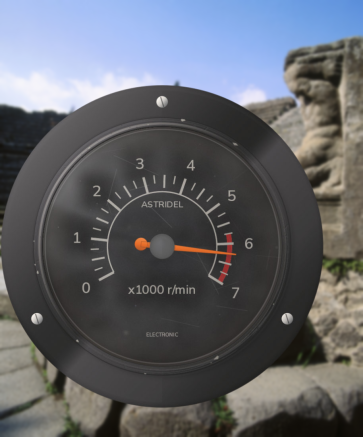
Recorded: 6250 rpm
